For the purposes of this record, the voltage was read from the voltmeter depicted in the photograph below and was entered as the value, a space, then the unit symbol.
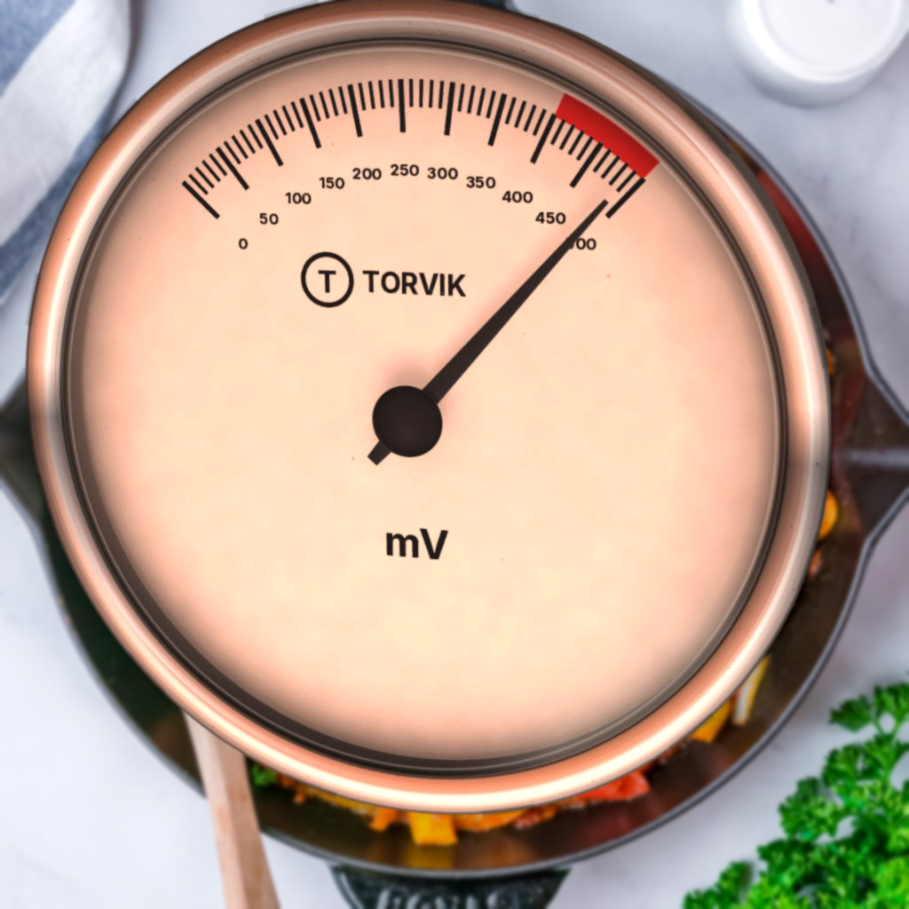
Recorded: 490 mV
